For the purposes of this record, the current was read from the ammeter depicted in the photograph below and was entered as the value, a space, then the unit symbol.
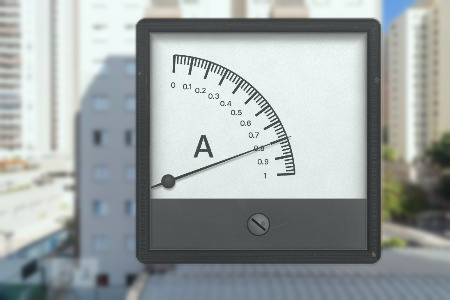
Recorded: 0.8 A
